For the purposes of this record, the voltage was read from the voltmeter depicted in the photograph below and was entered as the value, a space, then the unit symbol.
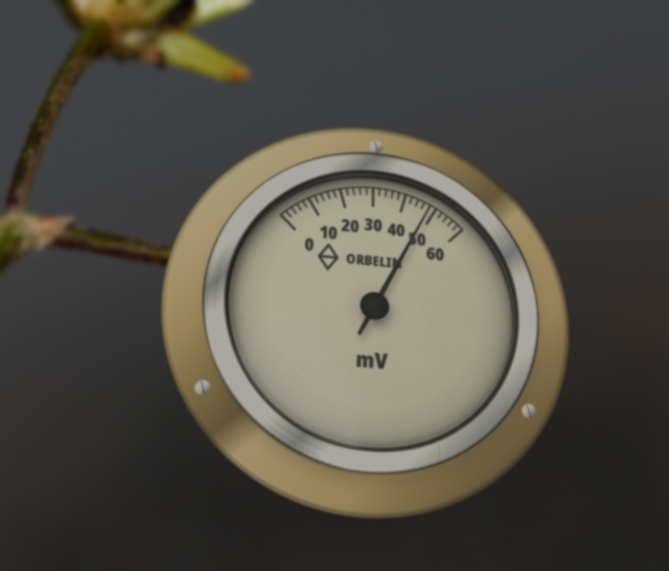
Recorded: 48 mV
